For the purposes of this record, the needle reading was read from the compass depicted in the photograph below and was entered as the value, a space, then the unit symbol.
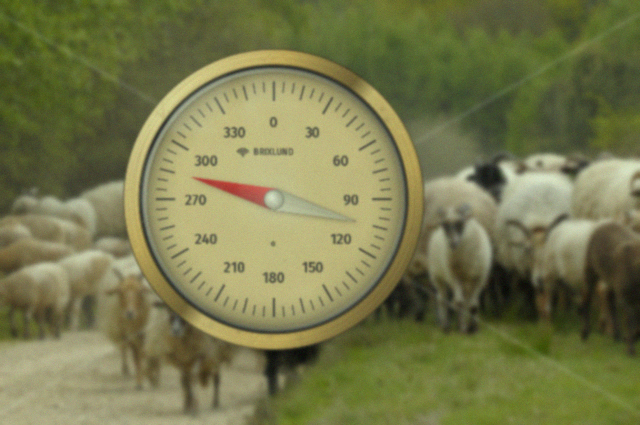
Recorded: 285 °
